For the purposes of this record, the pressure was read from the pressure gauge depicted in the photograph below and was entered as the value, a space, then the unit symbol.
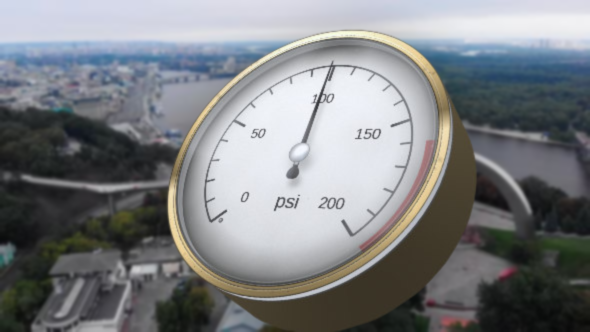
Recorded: 100 psi
